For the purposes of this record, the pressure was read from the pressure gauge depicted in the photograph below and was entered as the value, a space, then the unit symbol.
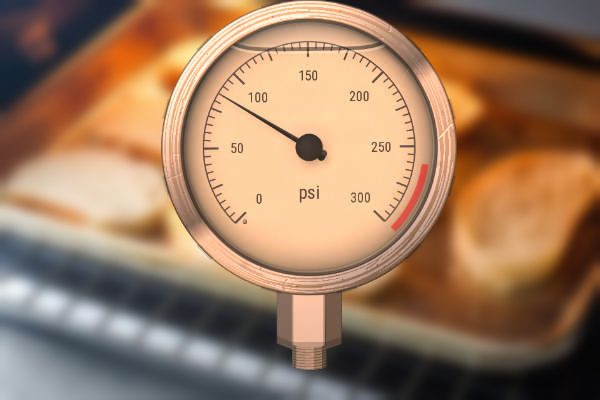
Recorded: 85 psi
